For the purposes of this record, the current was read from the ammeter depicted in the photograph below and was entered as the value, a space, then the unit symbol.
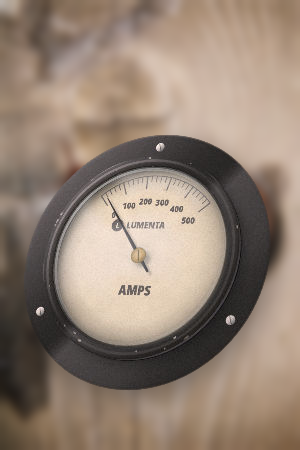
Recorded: 20 A
